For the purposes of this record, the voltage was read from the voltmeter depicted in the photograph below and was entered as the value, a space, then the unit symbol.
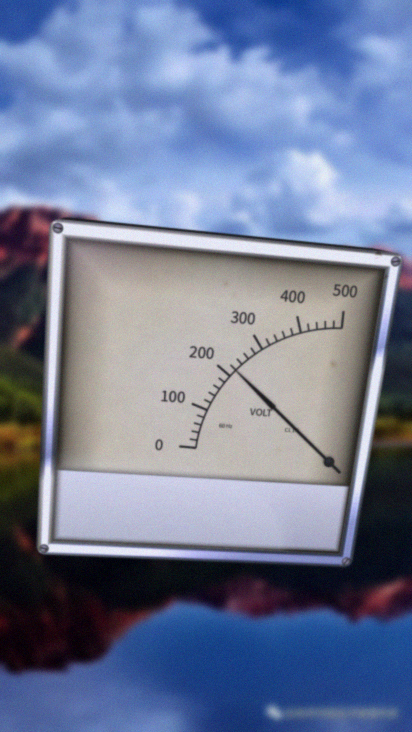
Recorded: 220 V
